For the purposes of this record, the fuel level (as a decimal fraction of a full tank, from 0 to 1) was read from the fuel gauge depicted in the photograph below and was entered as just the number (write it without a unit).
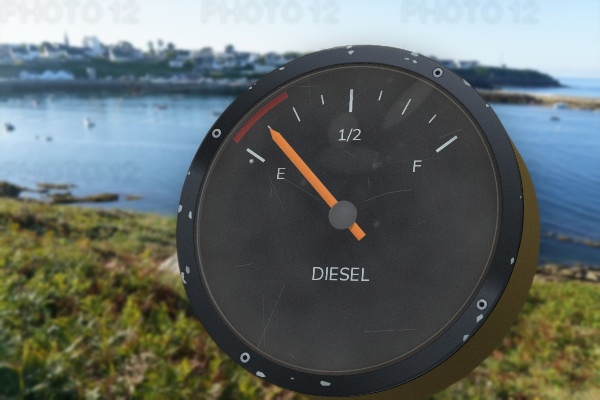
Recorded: 0.125
